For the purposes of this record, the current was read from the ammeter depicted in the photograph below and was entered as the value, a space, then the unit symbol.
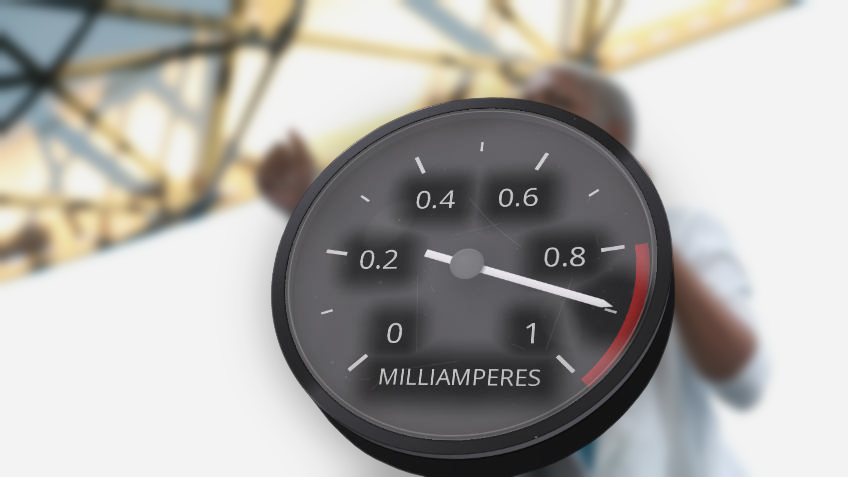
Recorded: 0.9 mA
